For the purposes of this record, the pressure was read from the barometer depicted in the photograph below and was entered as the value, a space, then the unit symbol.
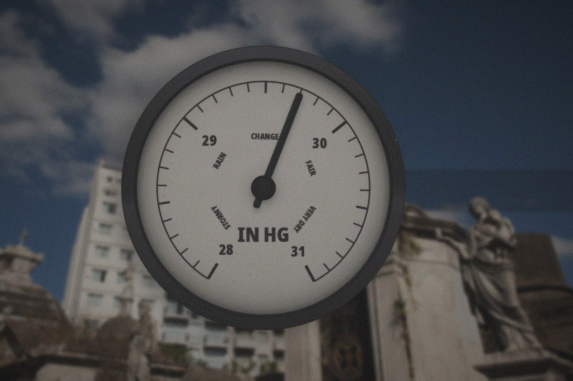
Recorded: 29.7 inHg
